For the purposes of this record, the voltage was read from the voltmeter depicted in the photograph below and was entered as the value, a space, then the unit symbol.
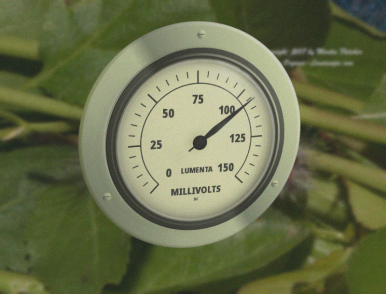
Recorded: 105 mV
